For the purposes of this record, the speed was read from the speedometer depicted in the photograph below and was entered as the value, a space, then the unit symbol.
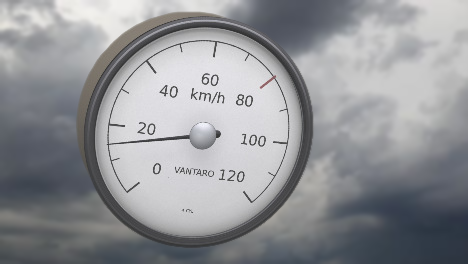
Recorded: 15 km/h
